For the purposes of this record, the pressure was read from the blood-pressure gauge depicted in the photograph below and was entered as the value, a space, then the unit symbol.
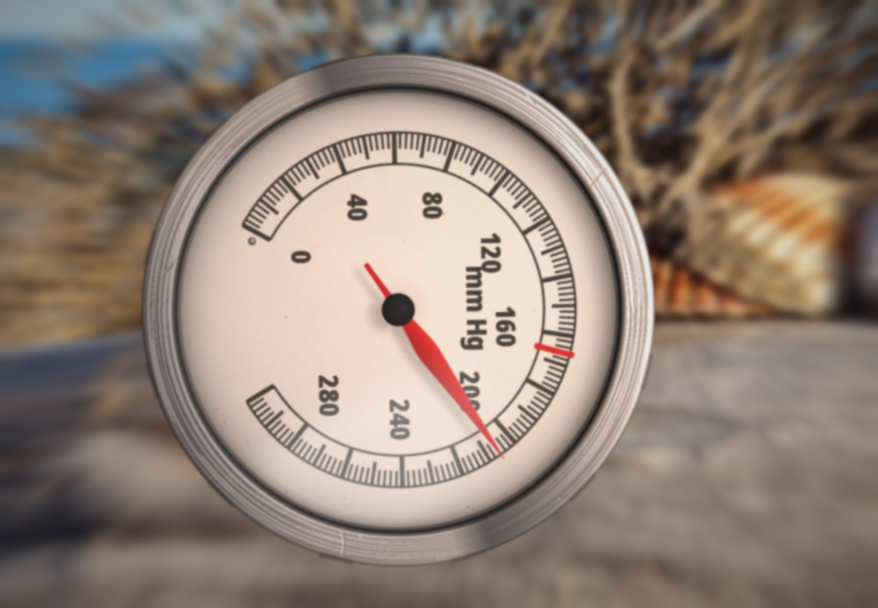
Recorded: 206 mmHg
